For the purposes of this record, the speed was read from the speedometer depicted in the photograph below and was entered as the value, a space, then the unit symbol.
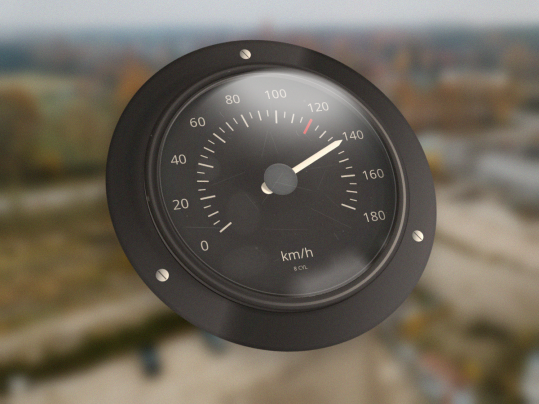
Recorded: 140 km/h
